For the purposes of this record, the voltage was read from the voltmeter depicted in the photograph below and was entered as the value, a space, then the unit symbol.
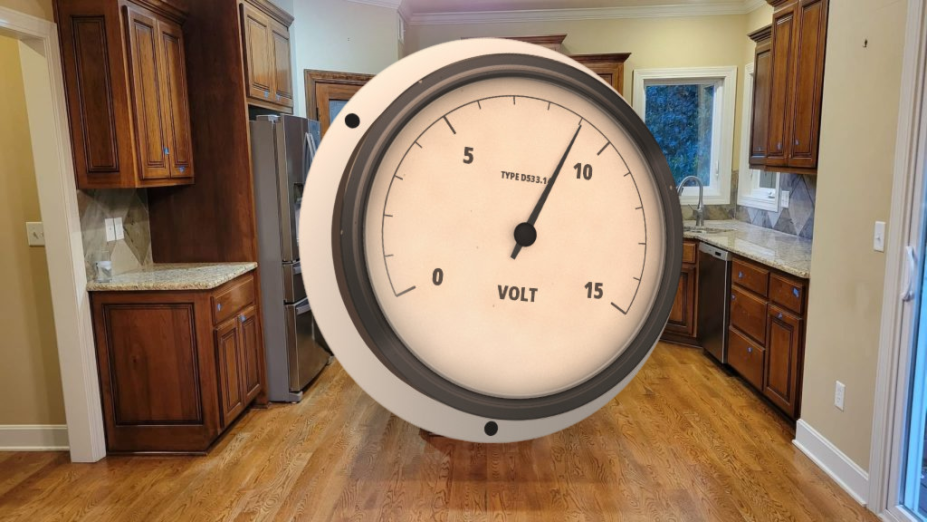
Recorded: 9 V
